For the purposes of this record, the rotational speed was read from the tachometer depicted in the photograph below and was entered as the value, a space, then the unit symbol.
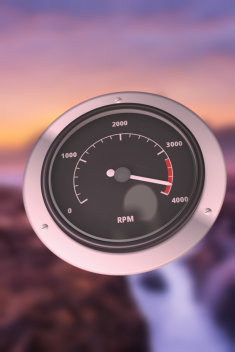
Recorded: 3800 rpm
